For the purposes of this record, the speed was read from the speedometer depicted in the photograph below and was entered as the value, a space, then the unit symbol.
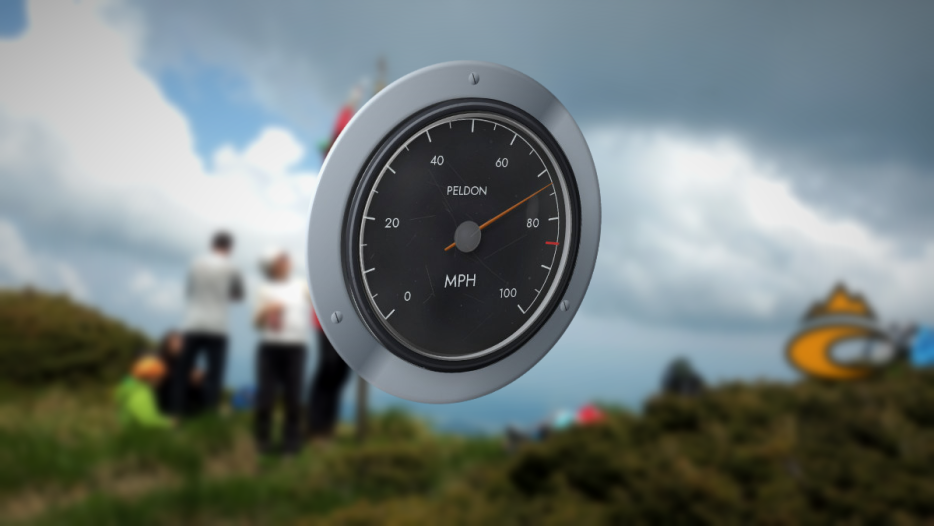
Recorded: 72.5 mph
